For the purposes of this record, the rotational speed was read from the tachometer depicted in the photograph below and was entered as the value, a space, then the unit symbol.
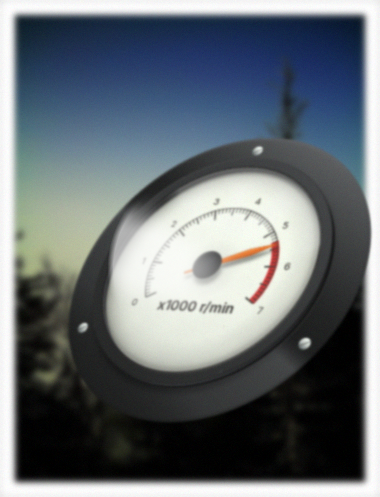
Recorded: 5500 rpm
